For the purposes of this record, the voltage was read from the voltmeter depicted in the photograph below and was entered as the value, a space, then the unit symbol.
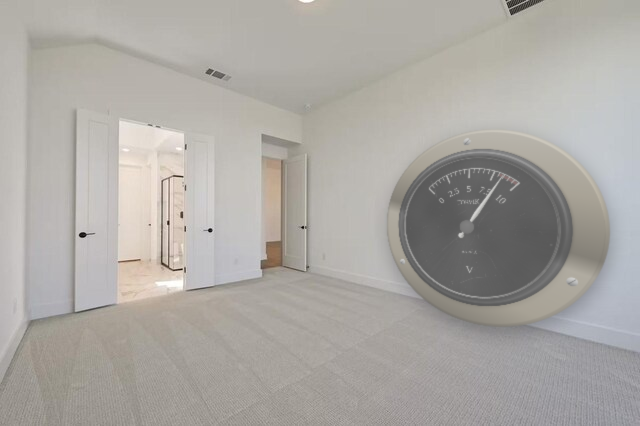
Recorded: 8.5 V
